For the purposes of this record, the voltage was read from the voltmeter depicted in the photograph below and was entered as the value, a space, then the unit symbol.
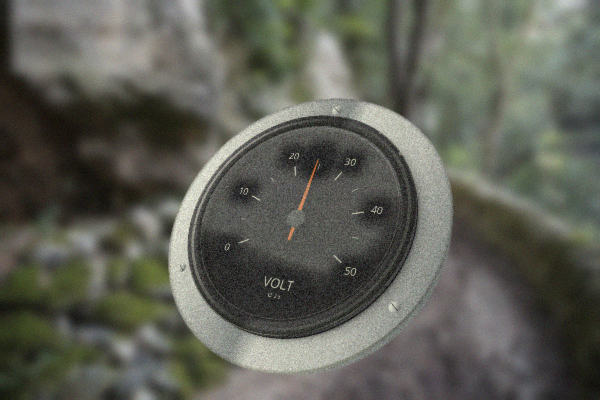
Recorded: 25 V
